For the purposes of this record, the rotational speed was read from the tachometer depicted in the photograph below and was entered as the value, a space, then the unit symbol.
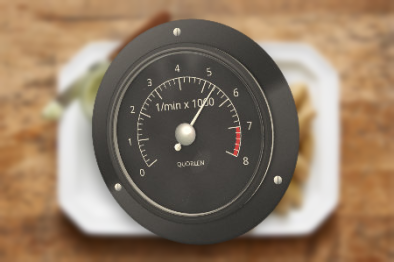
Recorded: 5400 rpm
